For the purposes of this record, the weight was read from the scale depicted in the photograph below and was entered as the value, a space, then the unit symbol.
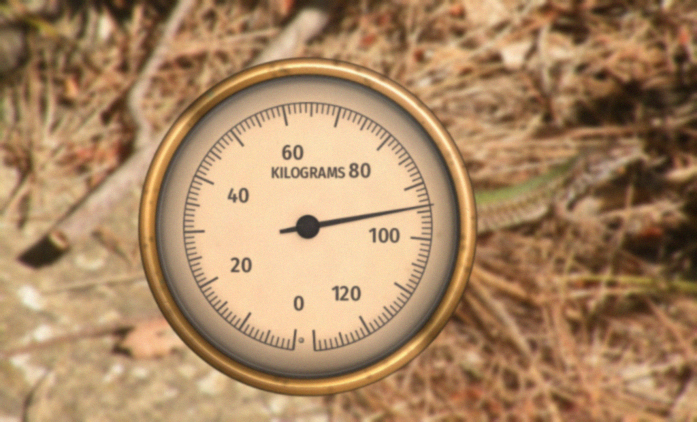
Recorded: 94 kg
